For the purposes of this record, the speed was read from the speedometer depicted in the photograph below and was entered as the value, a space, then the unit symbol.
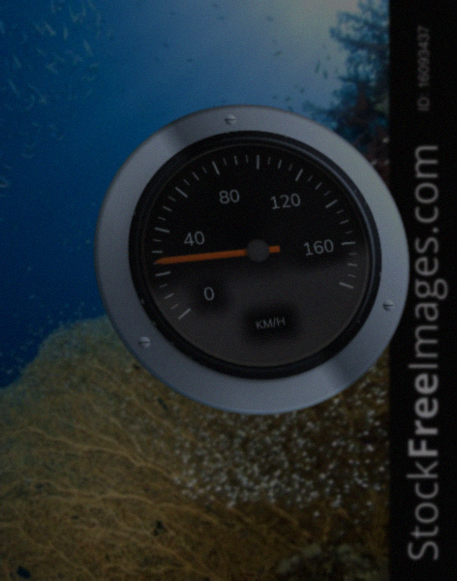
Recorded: 25 km/h
